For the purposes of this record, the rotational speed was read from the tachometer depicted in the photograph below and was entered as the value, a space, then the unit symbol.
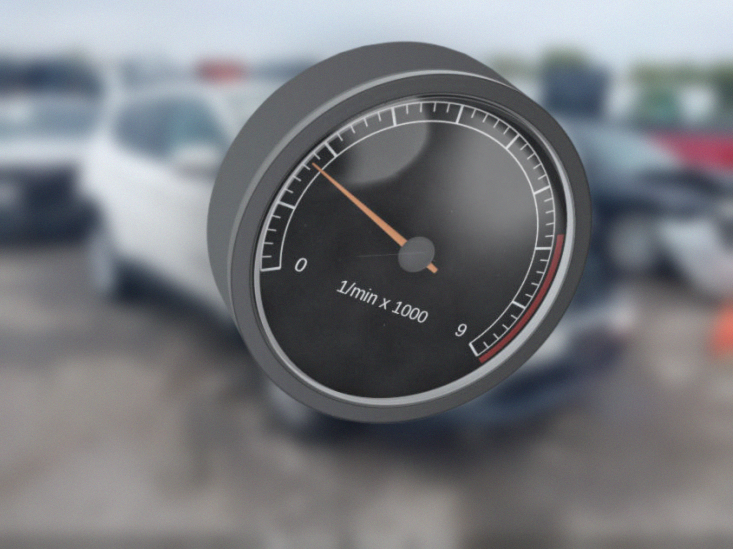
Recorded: 1700 rpm
